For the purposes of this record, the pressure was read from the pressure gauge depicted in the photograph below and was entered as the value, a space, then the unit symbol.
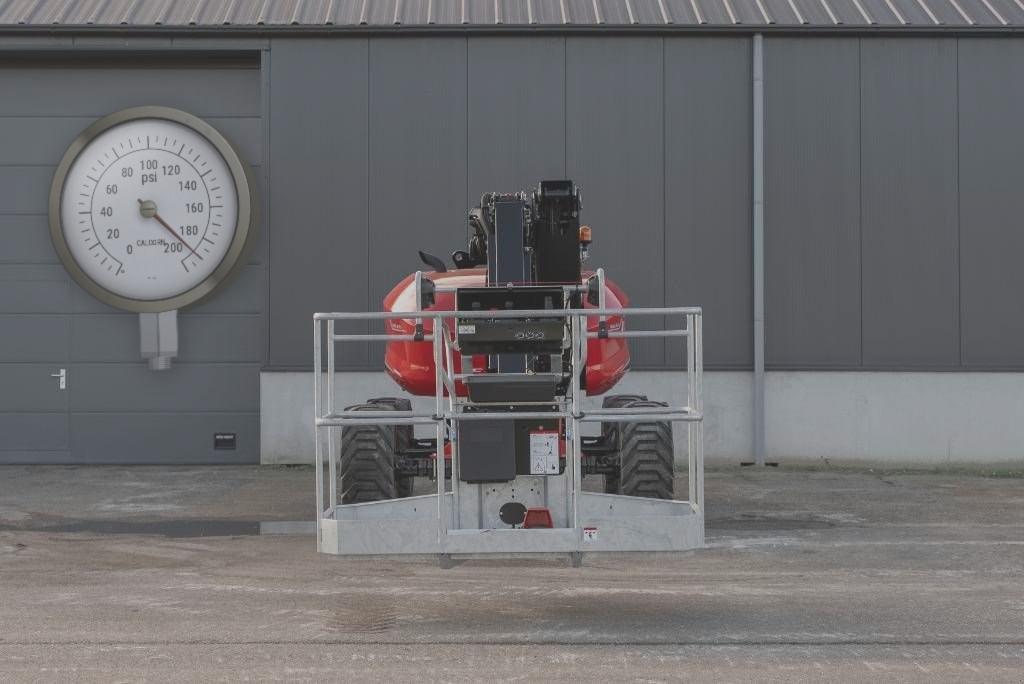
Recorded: 190 psi
